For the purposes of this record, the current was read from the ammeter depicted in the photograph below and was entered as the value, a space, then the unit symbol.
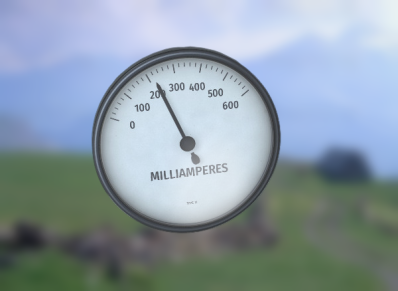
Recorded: 220 mA
